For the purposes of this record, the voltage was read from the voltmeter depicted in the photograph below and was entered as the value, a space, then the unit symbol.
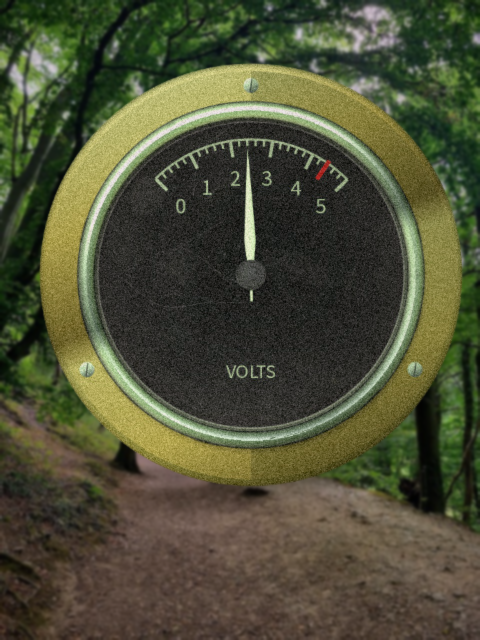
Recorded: 2.4 V
